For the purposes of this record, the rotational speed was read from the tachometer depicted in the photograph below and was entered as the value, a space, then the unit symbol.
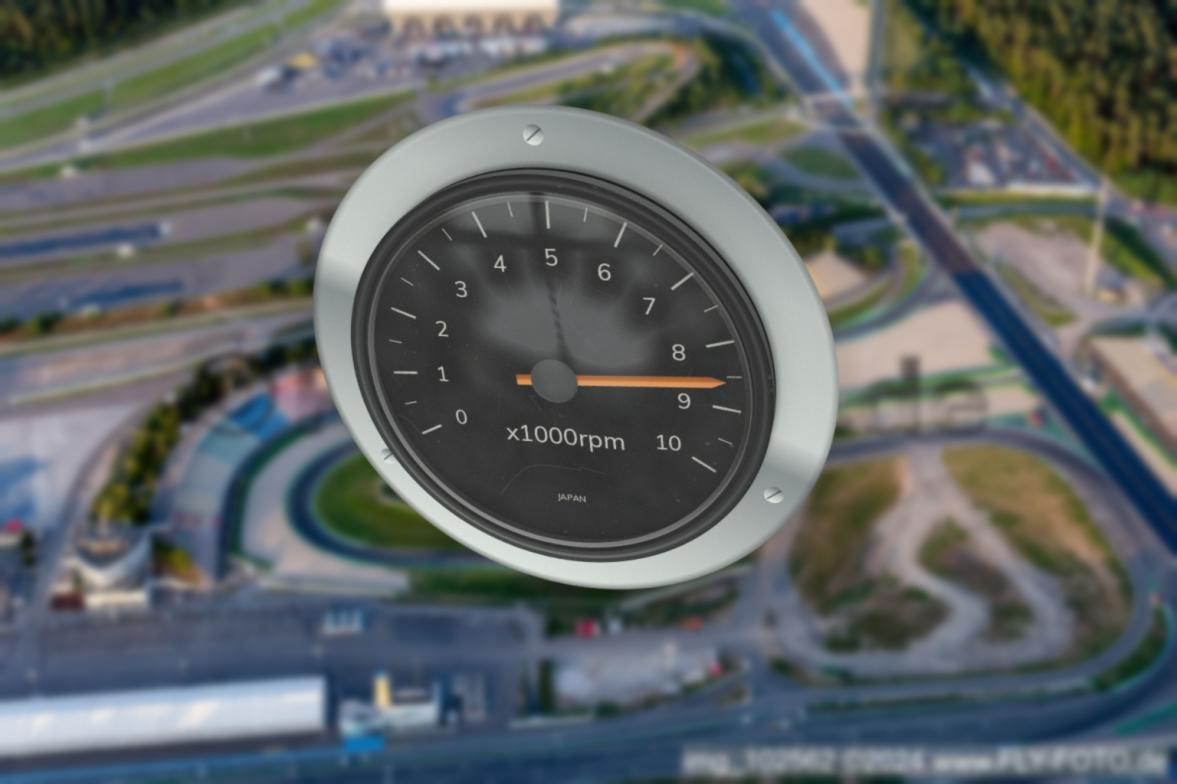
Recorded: 8500 rpm
